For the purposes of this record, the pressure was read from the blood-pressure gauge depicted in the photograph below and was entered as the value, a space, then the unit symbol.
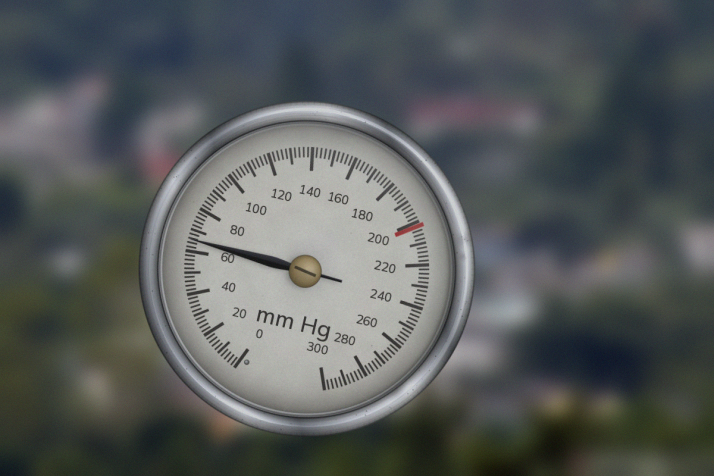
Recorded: 66 mmHg
